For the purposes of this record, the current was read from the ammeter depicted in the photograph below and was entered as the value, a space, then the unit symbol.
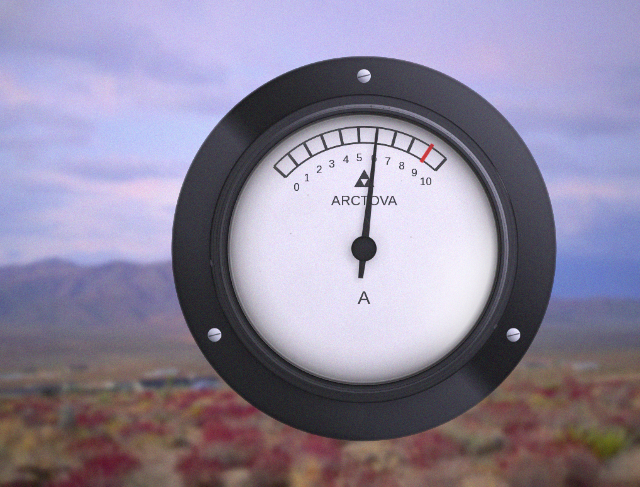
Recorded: 6 A
